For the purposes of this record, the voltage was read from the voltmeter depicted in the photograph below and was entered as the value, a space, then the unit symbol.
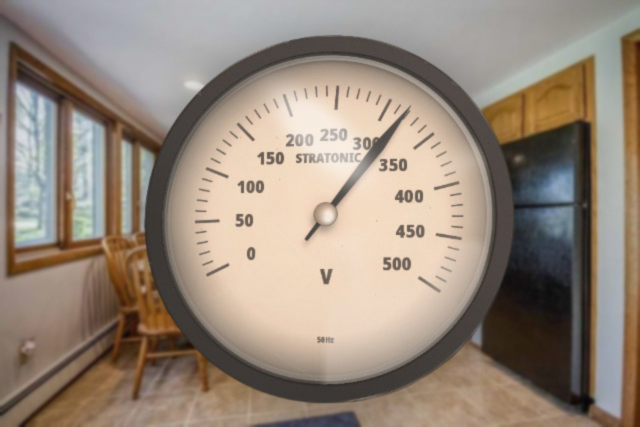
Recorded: 320 V
